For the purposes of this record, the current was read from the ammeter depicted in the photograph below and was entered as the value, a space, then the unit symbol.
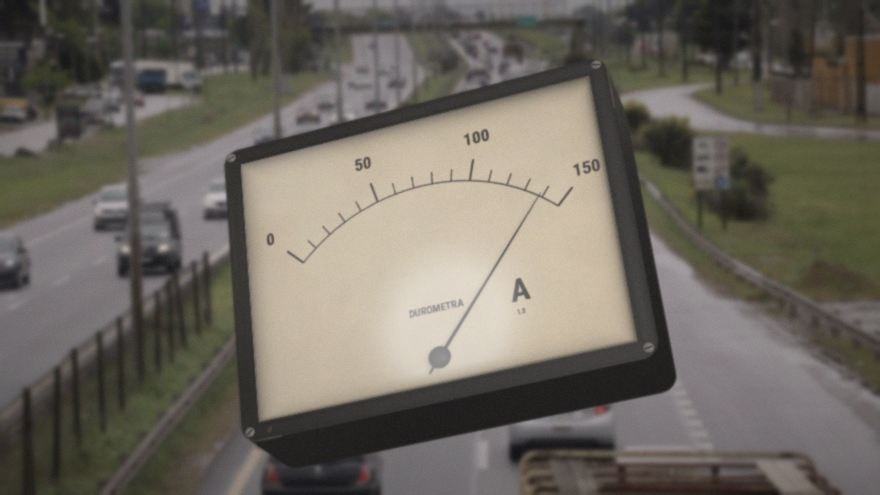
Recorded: 140 A
